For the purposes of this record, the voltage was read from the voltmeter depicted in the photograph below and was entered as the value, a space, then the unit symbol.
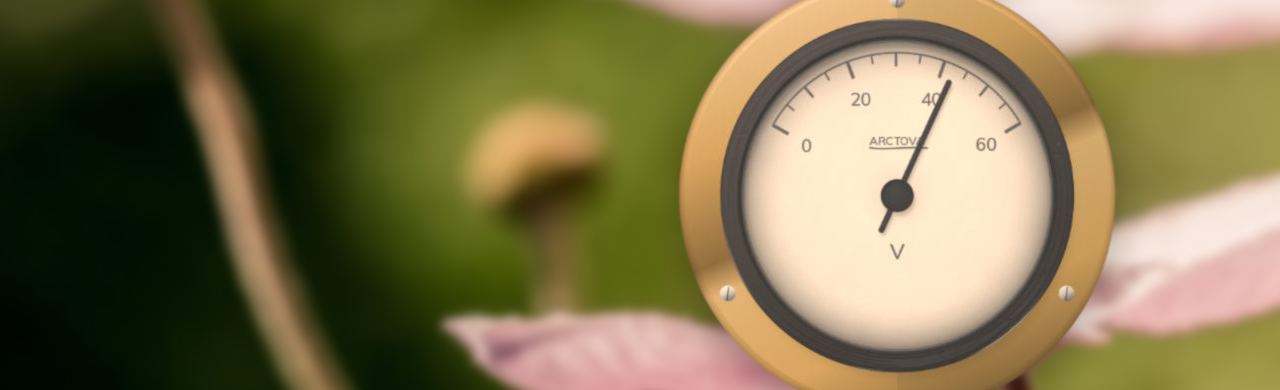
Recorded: 42.5 V
